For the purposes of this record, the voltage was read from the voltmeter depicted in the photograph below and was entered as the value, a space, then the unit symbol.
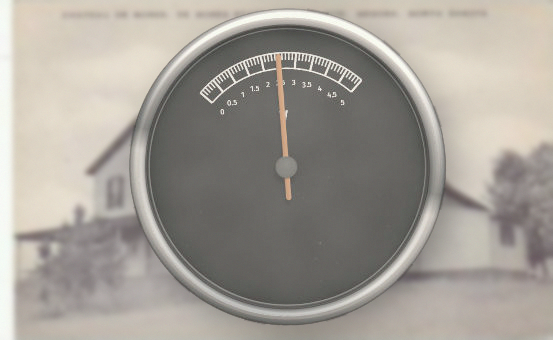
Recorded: 2.5 V
